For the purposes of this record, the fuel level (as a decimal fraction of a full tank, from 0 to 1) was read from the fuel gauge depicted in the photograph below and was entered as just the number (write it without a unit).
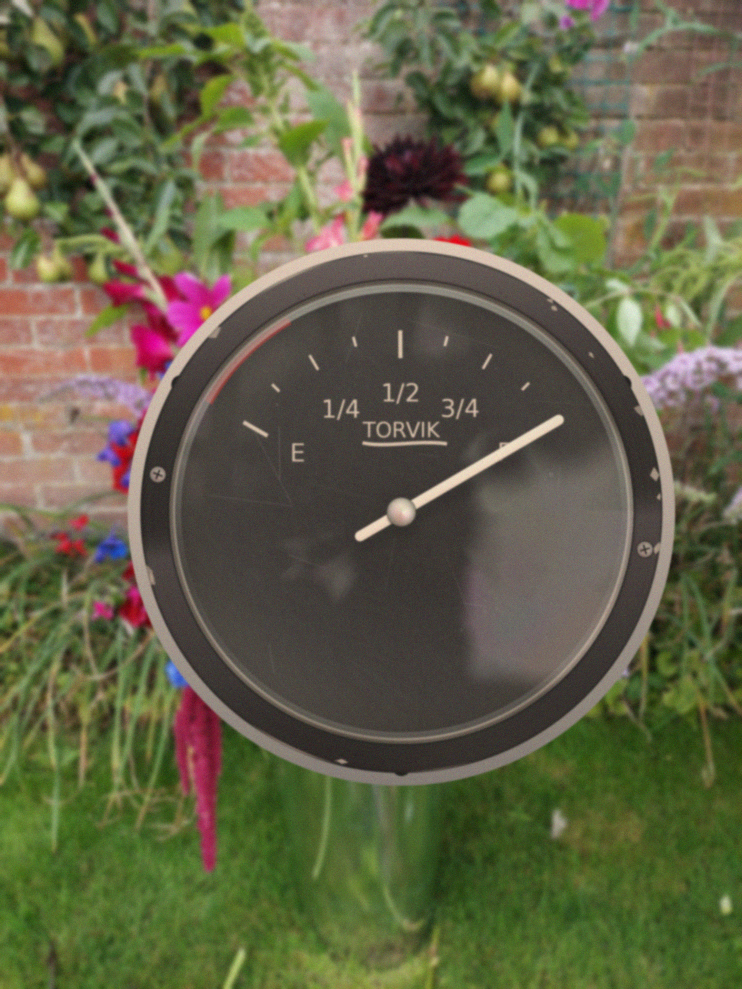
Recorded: 1
